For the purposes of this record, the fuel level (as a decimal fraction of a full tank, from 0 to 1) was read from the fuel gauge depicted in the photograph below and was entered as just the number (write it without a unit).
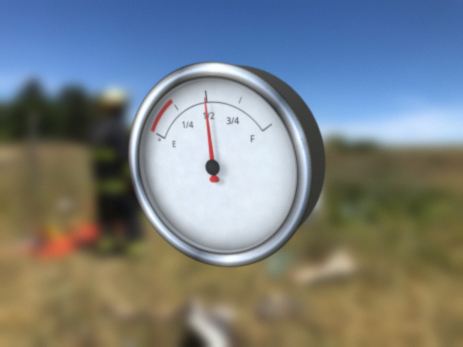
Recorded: 0.5
